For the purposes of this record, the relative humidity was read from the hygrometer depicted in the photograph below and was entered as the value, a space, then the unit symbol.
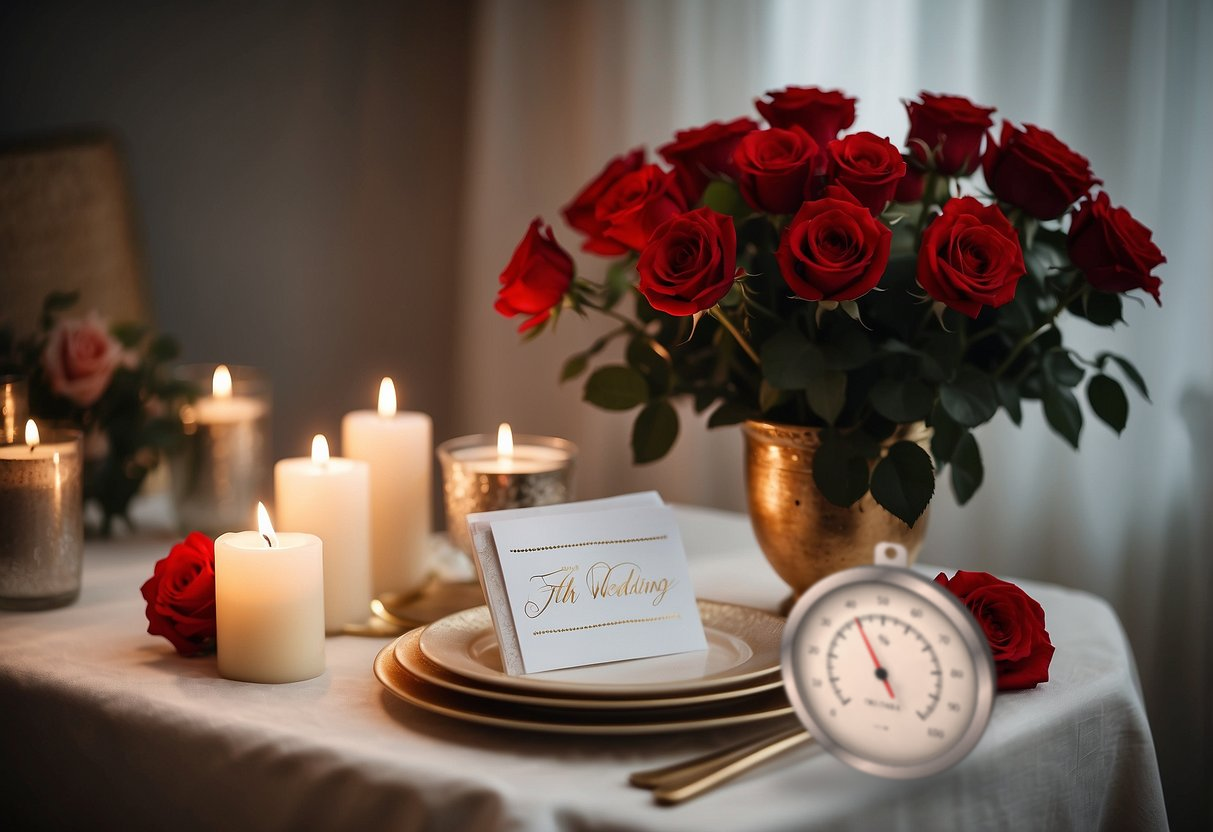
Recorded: 40 %
